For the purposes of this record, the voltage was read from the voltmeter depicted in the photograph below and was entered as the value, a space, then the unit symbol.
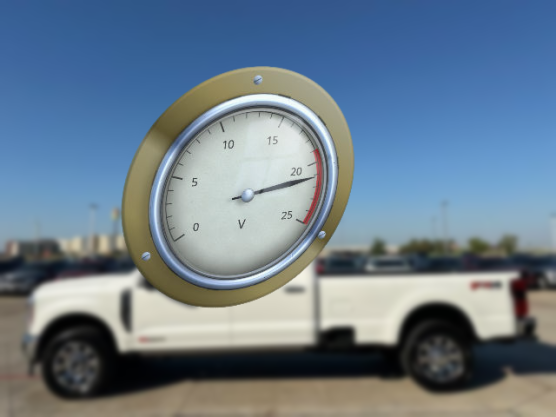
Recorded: 21 V
